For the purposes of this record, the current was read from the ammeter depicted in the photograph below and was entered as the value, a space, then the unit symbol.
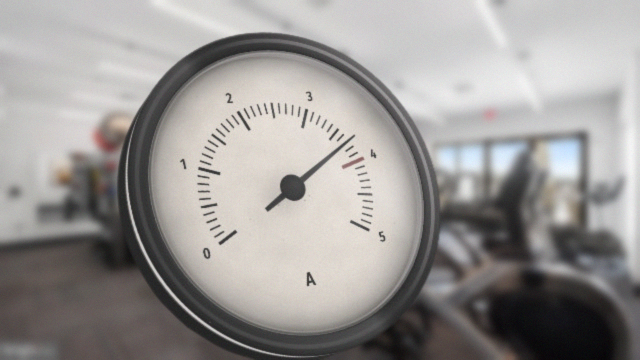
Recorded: 3.7 A
